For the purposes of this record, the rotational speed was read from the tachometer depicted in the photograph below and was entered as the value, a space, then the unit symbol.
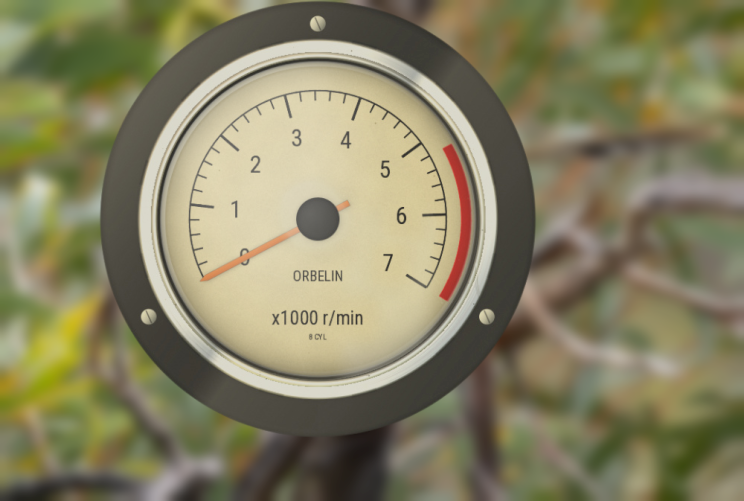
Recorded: 0 rpm
